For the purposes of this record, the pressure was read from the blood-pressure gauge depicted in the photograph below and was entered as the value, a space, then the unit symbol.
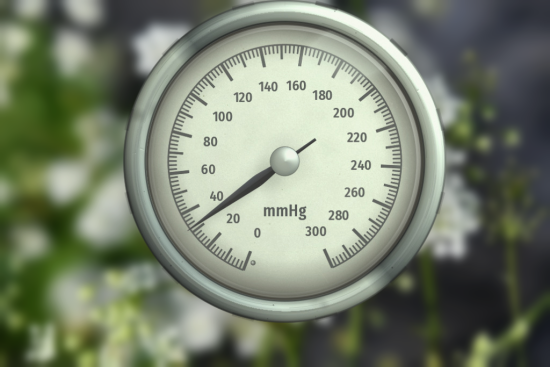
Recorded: 32 mmHg
